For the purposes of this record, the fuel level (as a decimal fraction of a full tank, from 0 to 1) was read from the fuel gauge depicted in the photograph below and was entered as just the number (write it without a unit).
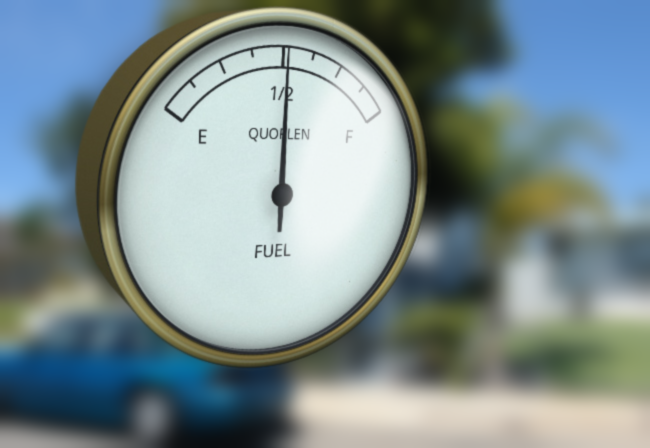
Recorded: 0.5
